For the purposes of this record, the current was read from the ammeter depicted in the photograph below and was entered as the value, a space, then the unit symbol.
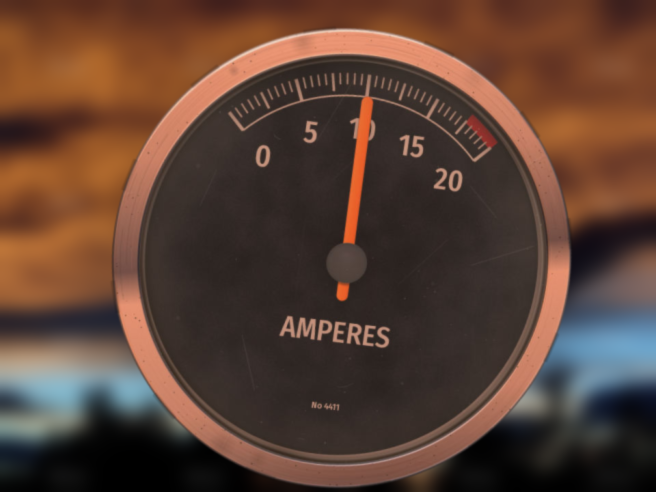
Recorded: 10 A
